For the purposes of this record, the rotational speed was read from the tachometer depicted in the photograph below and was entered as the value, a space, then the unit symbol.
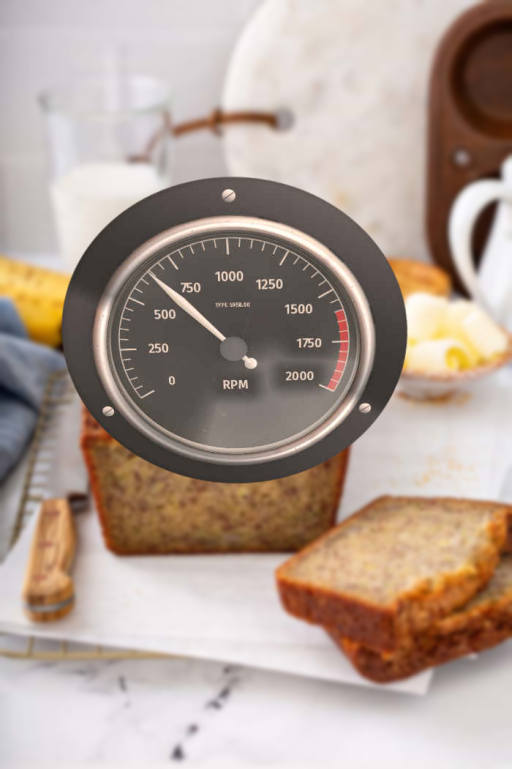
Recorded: 650 rpm
